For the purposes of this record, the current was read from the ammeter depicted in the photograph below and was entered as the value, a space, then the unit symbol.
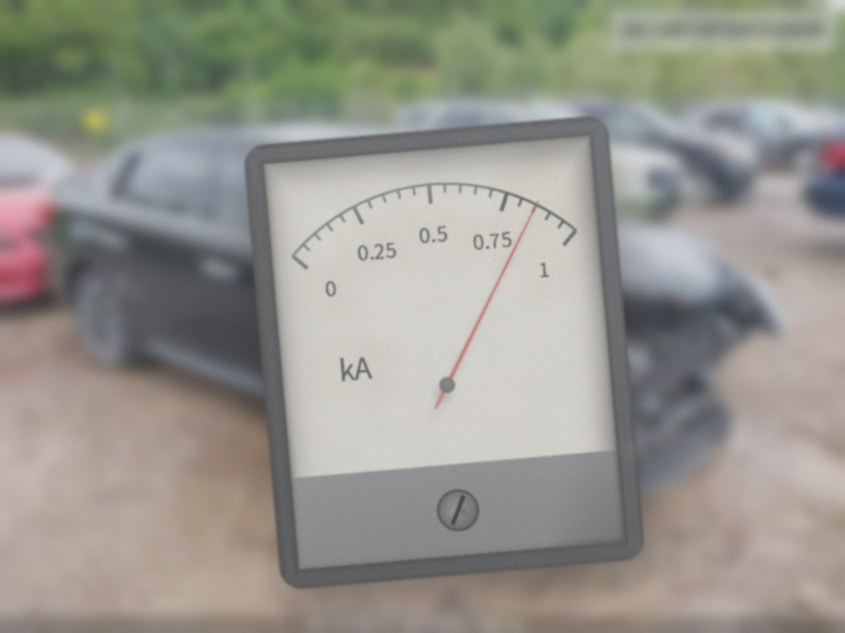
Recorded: 0.85 kA
